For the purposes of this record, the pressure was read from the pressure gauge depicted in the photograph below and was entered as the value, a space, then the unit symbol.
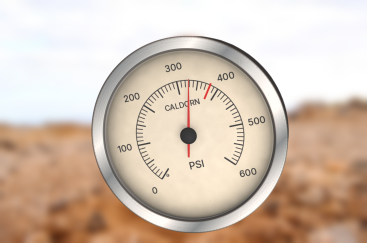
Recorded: 330 psi
